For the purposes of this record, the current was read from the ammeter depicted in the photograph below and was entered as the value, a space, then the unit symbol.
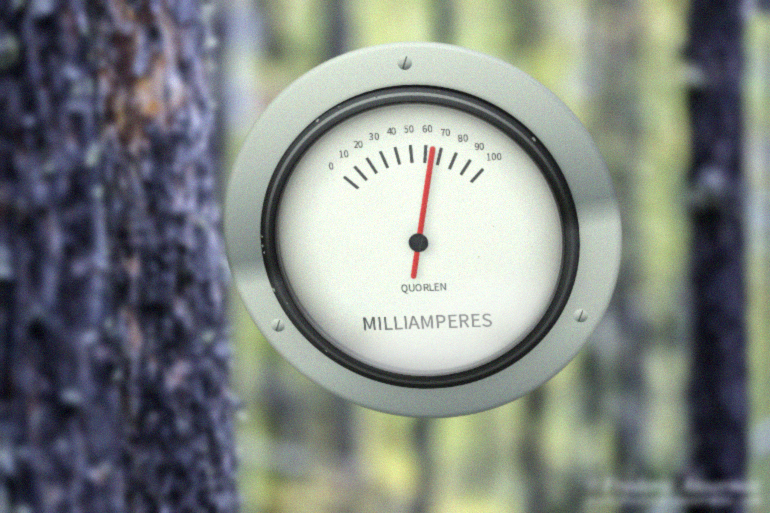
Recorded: 65 mA
